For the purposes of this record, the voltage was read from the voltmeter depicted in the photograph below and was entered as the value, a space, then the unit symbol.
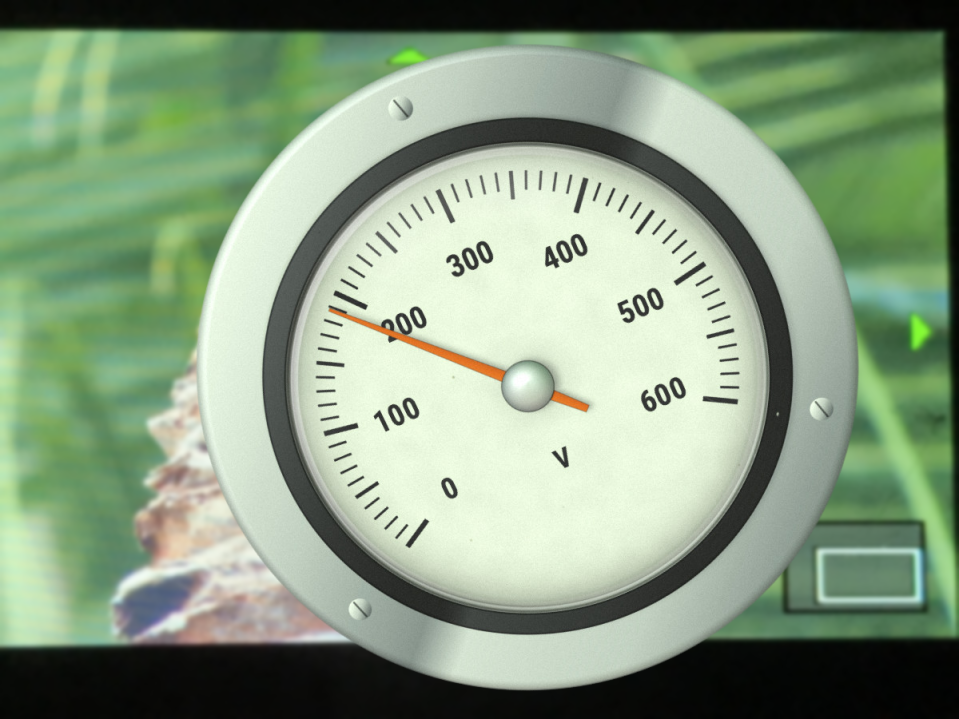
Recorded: 190 V
